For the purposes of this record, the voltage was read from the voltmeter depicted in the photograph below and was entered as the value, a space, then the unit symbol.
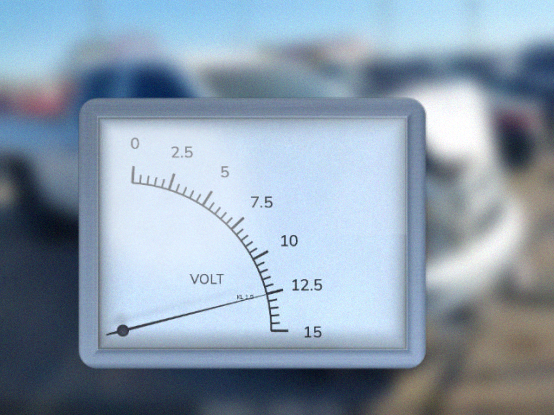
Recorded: 12.5 V
